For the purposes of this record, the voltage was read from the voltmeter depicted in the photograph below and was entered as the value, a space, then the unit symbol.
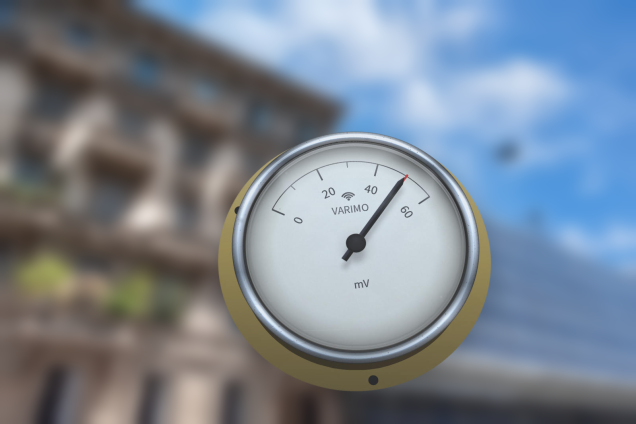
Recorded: 50 mV
